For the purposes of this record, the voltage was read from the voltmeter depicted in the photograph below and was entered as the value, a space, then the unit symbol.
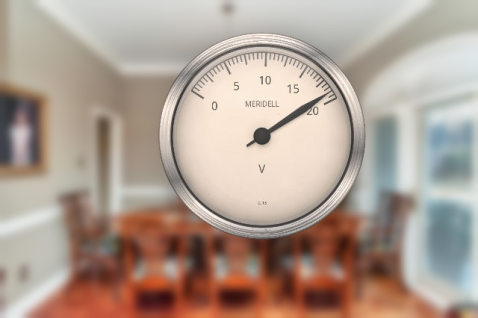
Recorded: 19 V
